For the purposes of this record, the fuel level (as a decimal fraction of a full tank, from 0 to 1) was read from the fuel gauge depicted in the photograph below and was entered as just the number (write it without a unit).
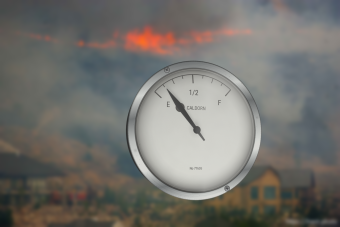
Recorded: 0.125
